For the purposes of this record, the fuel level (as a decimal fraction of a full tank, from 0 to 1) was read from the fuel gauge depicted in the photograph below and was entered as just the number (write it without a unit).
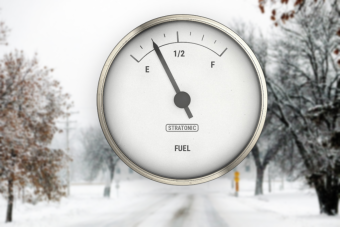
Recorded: 0.25
